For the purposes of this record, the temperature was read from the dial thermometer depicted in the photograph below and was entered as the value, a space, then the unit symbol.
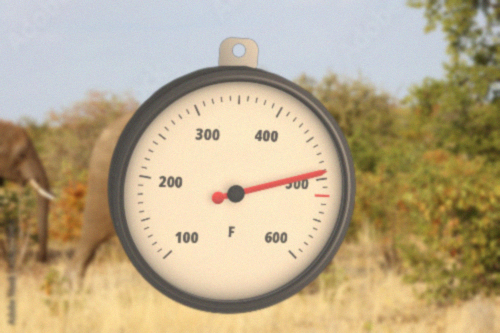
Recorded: 490 °F
